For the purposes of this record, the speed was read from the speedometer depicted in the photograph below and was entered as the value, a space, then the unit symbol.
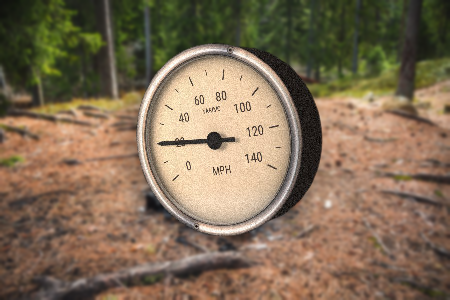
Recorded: 20 mph
